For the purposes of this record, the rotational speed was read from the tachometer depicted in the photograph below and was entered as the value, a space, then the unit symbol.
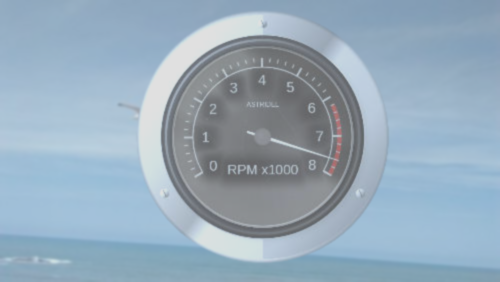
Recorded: 7600 rpm
